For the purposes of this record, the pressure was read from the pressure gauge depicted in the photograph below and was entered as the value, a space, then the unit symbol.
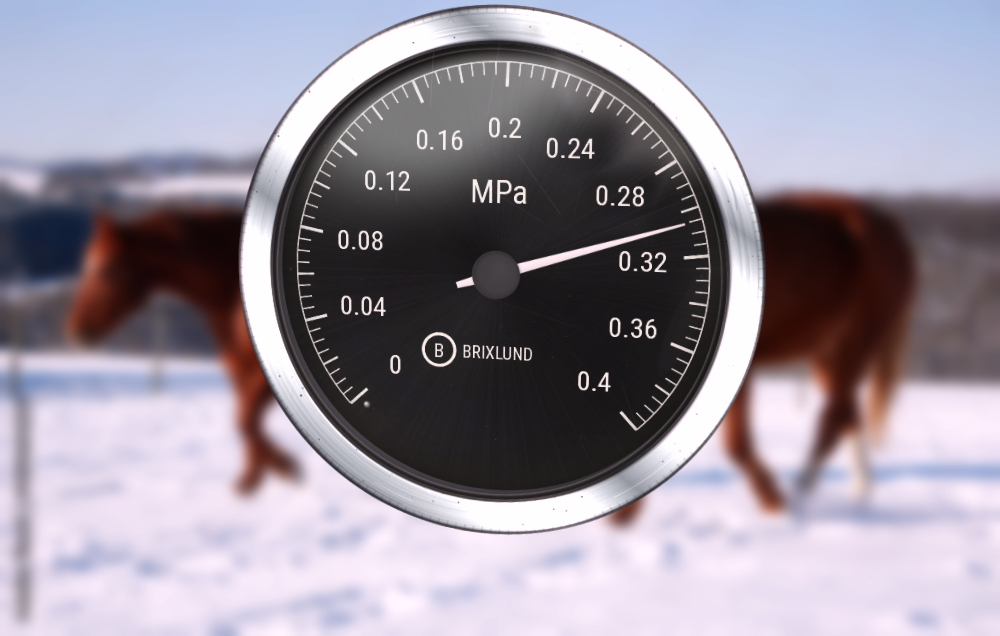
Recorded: 0.305 MPa
